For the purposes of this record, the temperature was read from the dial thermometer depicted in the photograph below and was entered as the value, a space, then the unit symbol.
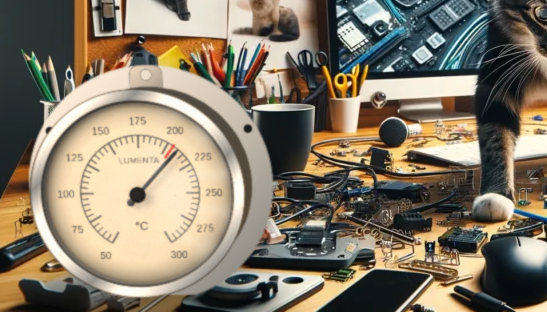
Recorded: 210 °C
